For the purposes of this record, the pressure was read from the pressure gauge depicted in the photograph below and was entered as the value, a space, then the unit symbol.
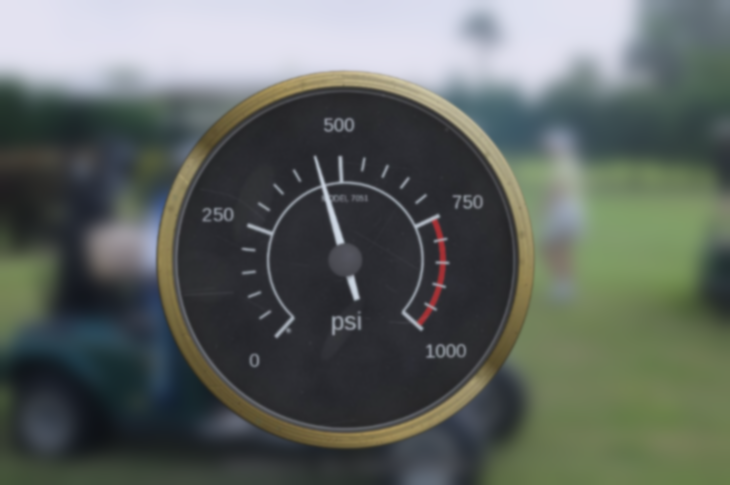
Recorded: 450 psi
